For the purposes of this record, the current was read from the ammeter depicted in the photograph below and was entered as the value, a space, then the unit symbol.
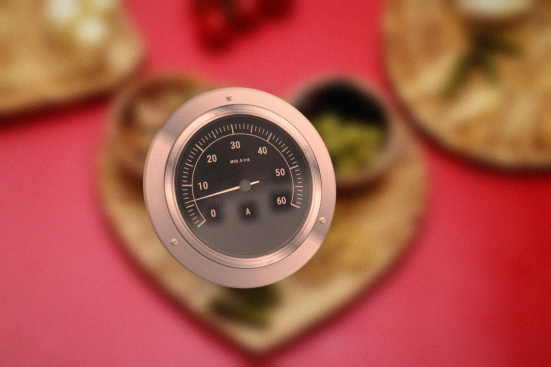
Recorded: 6 A
